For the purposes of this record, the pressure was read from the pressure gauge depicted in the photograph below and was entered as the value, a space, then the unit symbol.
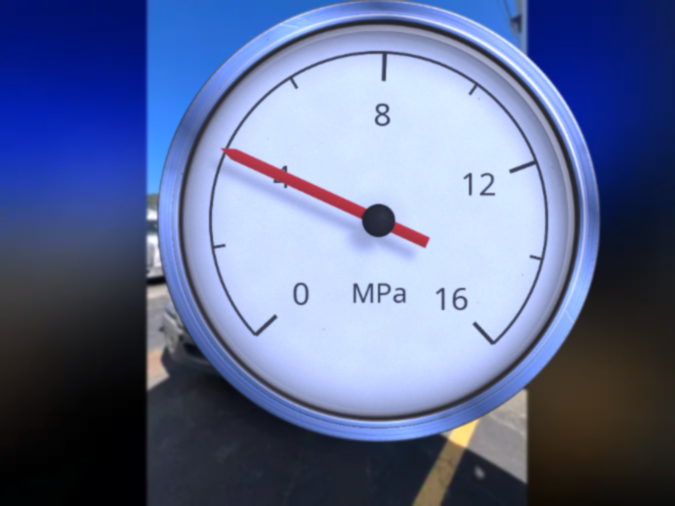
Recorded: 4 MPa
